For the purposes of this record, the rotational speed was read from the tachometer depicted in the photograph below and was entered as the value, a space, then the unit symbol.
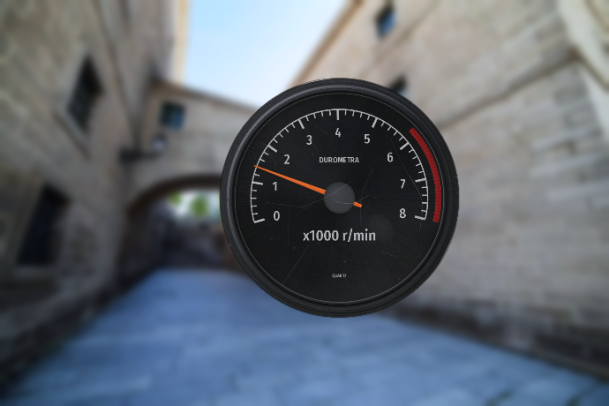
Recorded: 1400 rpm
